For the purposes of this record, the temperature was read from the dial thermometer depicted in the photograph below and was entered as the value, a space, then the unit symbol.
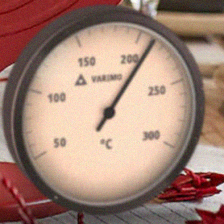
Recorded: 210 °C
